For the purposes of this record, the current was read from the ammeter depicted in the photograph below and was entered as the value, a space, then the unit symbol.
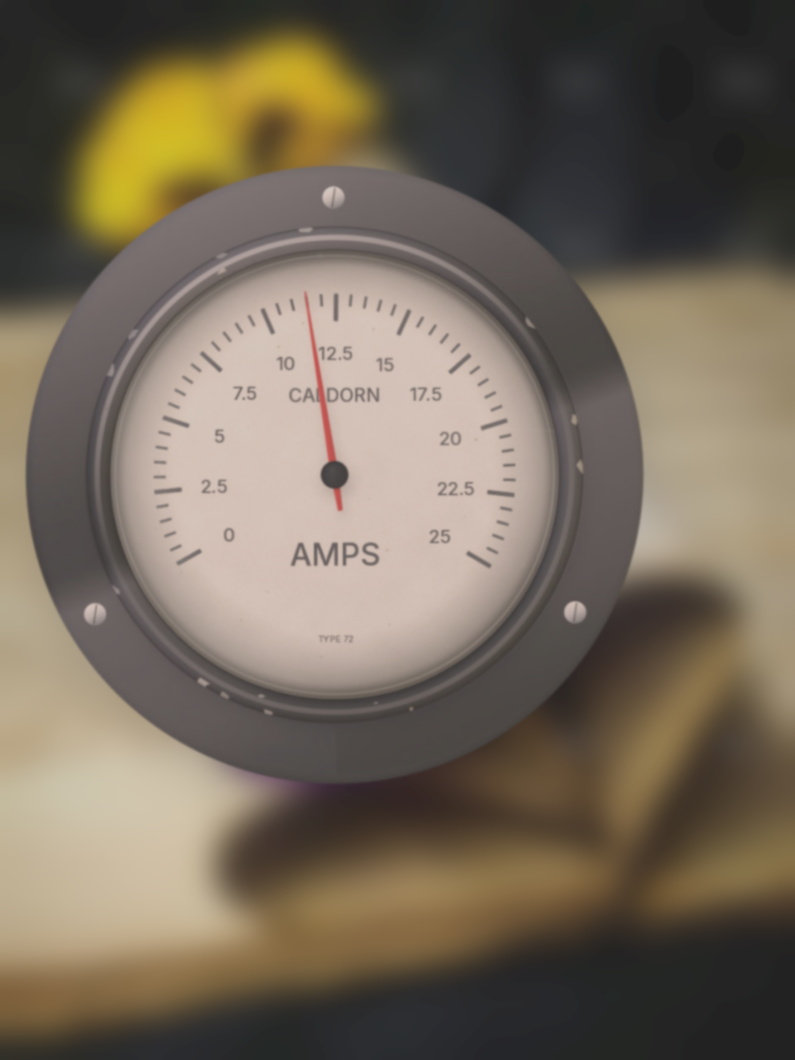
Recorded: 11.5 A
